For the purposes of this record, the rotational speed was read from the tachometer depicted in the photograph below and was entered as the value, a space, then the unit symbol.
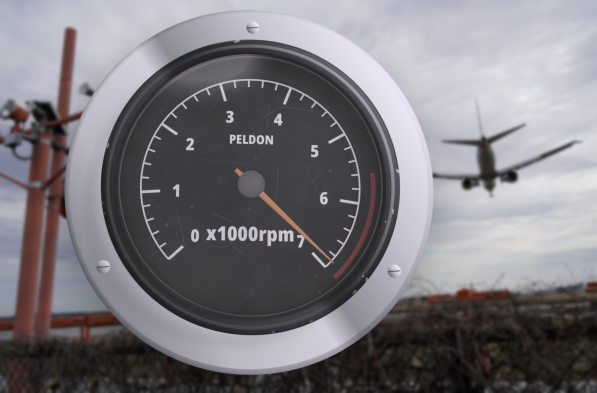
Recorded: 6900 rpm
